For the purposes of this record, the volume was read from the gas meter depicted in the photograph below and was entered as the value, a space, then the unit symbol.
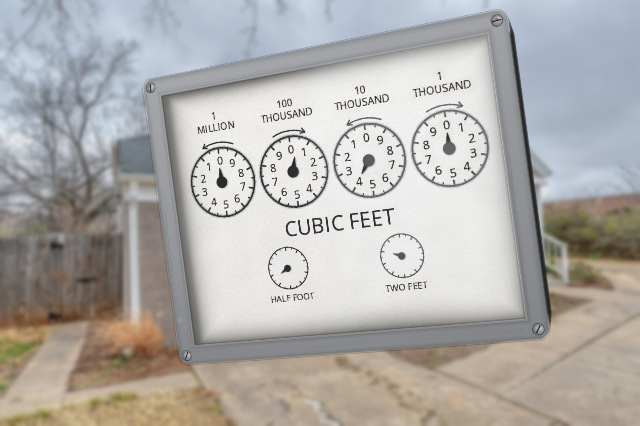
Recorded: 4000 ft³
